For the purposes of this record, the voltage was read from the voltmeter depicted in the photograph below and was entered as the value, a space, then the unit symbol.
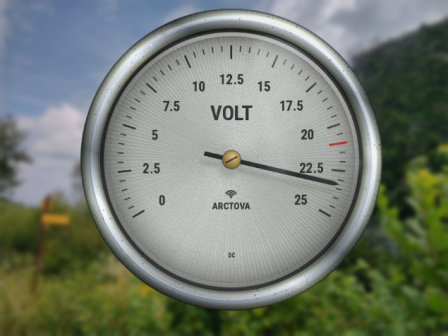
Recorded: 23.25 V
